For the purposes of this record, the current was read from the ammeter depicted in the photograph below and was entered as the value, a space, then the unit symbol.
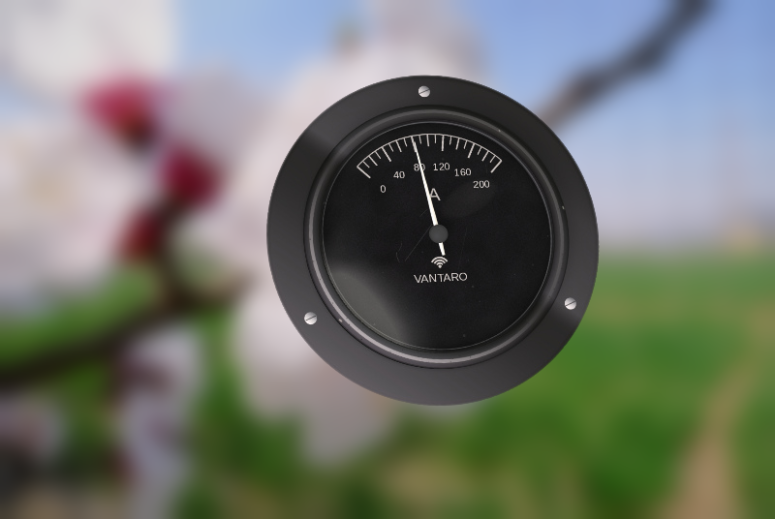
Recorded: 80 A
